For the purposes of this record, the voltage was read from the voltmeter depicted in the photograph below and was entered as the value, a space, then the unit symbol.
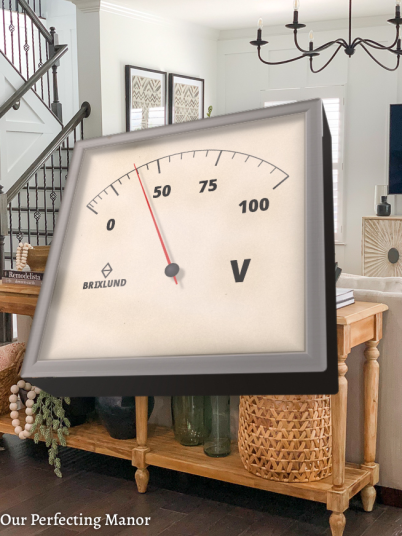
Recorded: 40 V
